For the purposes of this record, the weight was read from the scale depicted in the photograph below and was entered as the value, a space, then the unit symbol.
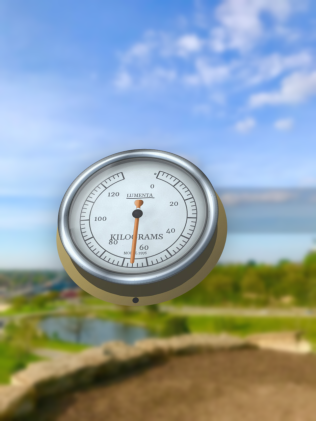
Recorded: 66 kg
